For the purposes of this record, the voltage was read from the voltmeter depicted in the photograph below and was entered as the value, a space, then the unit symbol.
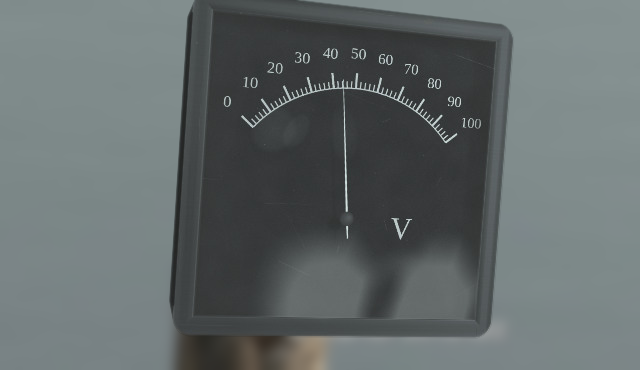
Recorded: 44 V
